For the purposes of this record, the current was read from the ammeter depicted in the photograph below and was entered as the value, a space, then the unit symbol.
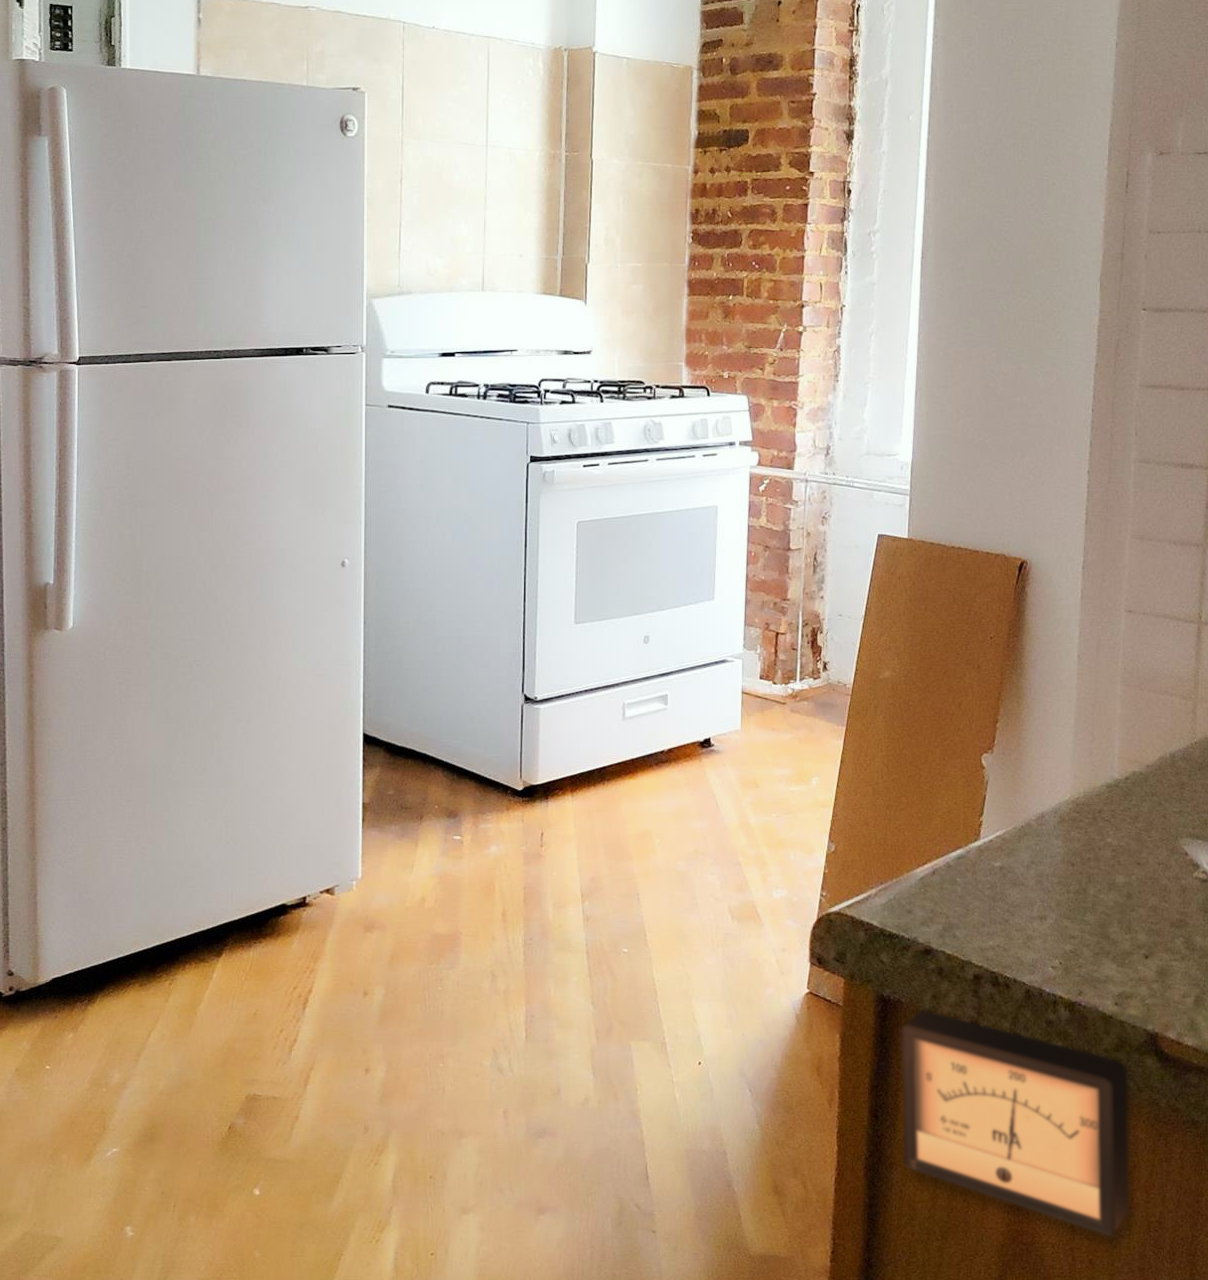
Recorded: 200 mA
